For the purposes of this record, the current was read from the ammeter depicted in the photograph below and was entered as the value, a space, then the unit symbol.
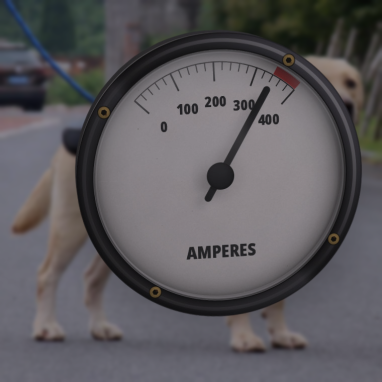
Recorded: 340 A
